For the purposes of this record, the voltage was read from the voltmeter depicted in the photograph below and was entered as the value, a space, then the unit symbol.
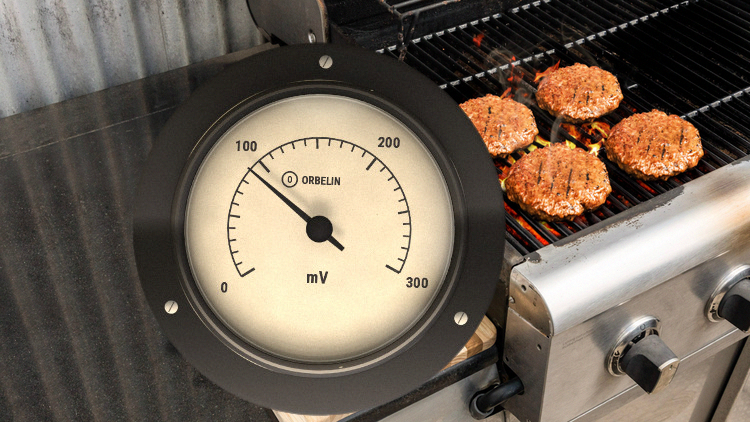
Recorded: 90 mV
